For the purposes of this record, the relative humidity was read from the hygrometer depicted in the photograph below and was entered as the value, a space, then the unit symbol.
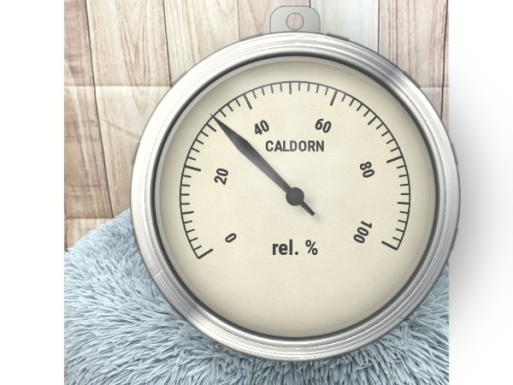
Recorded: 32 %
